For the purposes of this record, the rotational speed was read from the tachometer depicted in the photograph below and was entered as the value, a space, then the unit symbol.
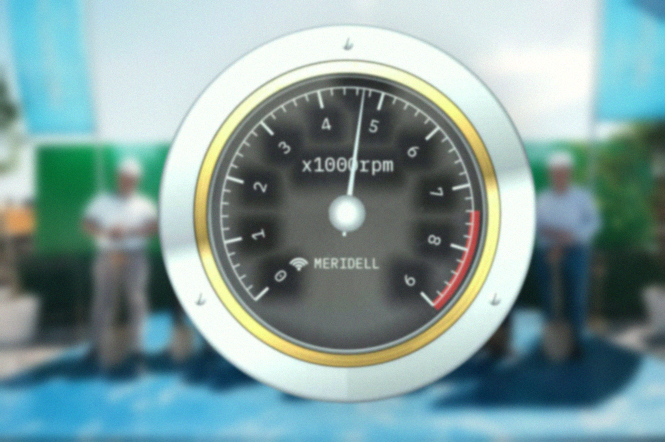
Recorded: 4700 rpm
